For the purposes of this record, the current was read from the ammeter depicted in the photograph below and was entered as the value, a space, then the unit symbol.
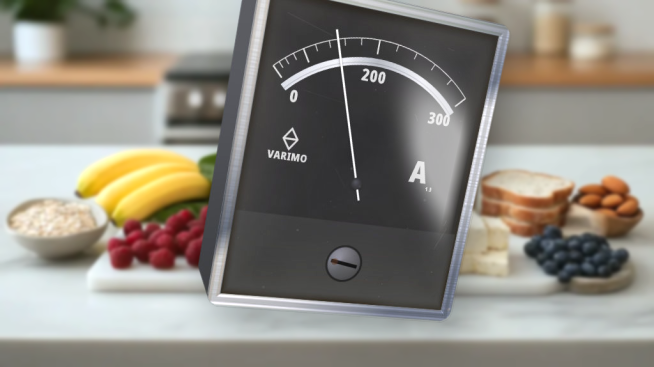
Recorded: 150 A
